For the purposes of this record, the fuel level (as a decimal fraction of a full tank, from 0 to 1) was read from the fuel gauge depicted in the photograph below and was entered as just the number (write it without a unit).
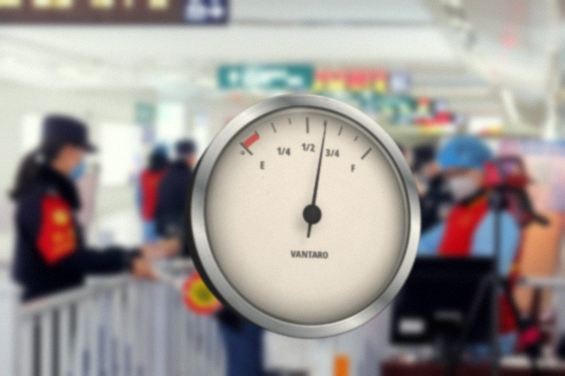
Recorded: 0.625
